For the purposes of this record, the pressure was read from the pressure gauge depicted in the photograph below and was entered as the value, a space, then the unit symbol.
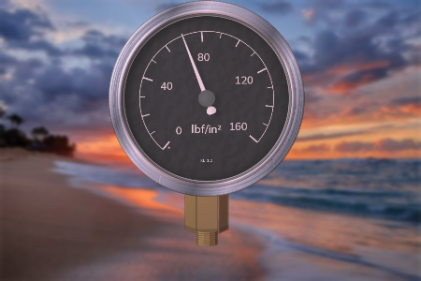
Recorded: 70 psi
